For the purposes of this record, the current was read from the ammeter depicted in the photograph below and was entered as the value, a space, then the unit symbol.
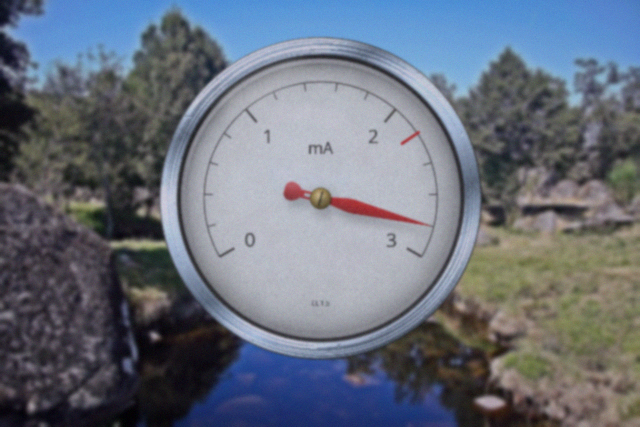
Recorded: 2.8 mA
